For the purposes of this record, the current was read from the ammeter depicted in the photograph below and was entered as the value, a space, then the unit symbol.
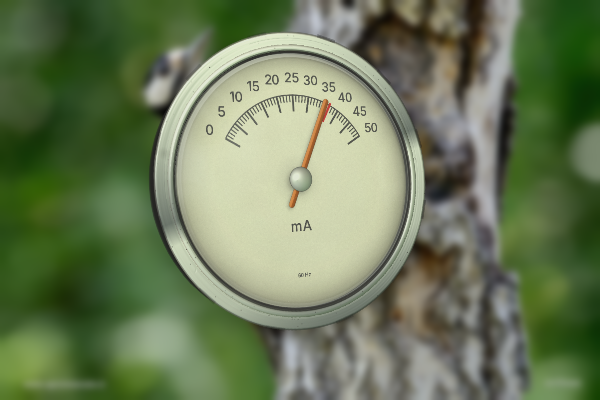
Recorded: 35 mA
